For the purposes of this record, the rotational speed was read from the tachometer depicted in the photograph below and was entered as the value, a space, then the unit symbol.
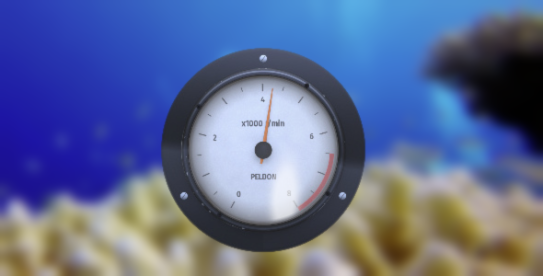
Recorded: 4250 rpm
